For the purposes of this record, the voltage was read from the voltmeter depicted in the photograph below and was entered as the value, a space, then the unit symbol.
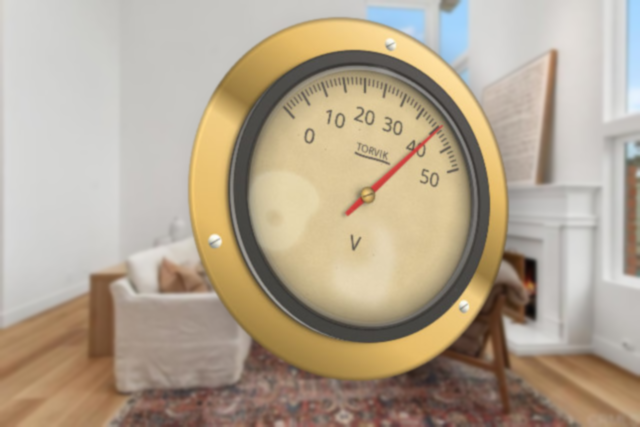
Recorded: 40 V
